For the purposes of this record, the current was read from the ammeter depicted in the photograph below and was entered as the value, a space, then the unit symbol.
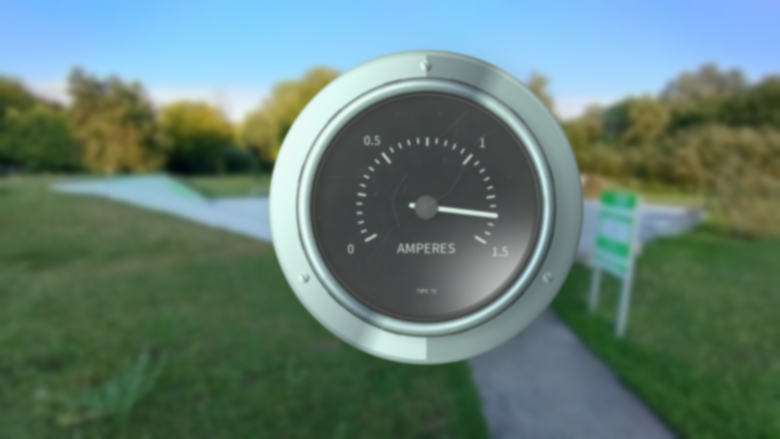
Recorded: 1.35 A
